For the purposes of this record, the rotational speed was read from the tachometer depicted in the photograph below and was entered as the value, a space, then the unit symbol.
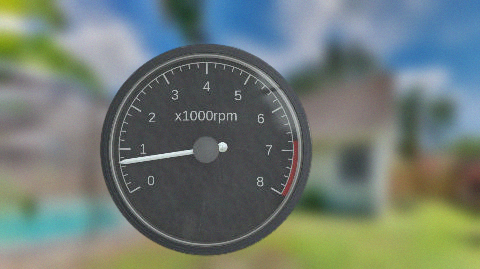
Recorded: 700 rpm
